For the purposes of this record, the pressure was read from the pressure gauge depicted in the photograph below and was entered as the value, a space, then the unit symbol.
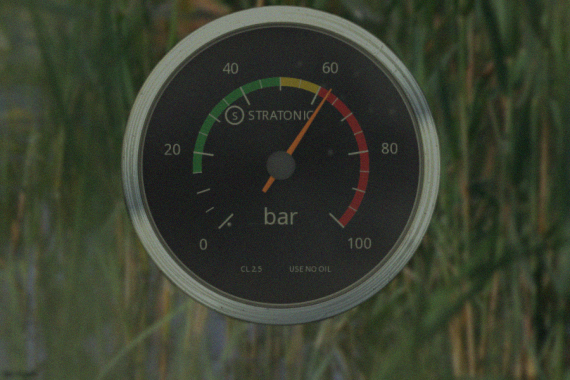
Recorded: 62.5 bar
